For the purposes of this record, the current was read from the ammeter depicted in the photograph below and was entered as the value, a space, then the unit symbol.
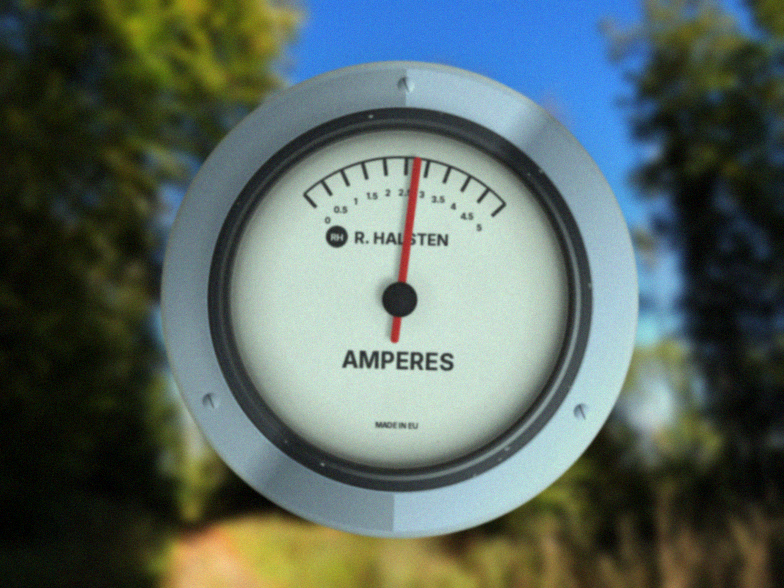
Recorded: 2.75 A
